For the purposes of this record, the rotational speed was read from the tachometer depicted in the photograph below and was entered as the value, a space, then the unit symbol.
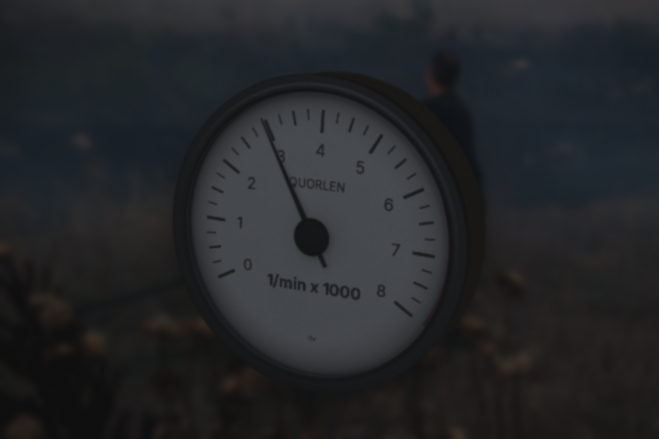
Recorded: 3000 rpm
